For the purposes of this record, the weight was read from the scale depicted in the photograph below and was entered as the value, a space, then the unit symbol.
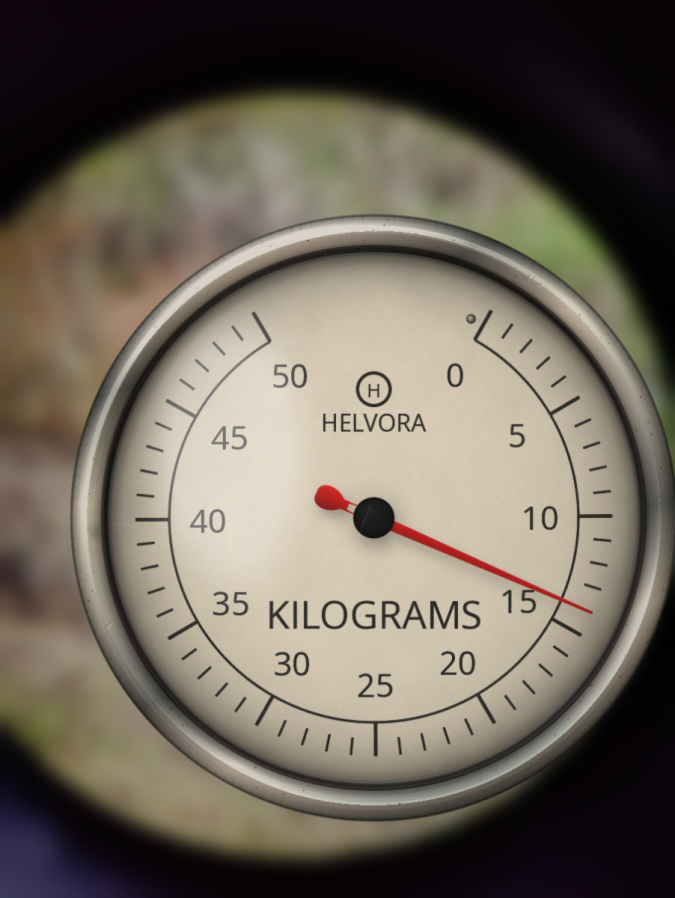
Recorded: 14 kg
